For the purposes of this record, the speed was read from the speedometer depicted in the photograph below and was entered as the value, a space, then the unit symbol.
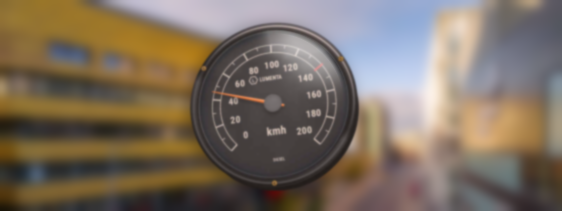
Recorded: 45 km/h
